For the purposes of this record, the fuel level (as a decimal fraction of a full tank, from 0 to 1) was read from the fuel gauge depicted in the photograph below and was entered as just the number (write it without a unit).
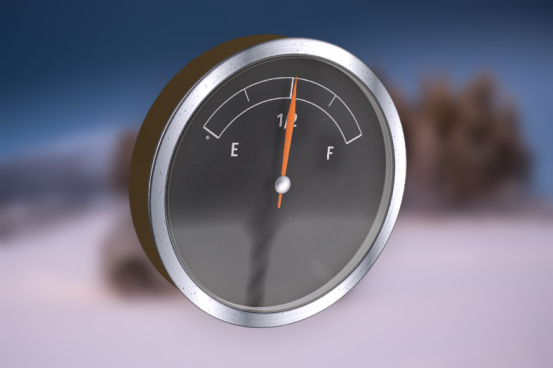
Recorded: 0.5
